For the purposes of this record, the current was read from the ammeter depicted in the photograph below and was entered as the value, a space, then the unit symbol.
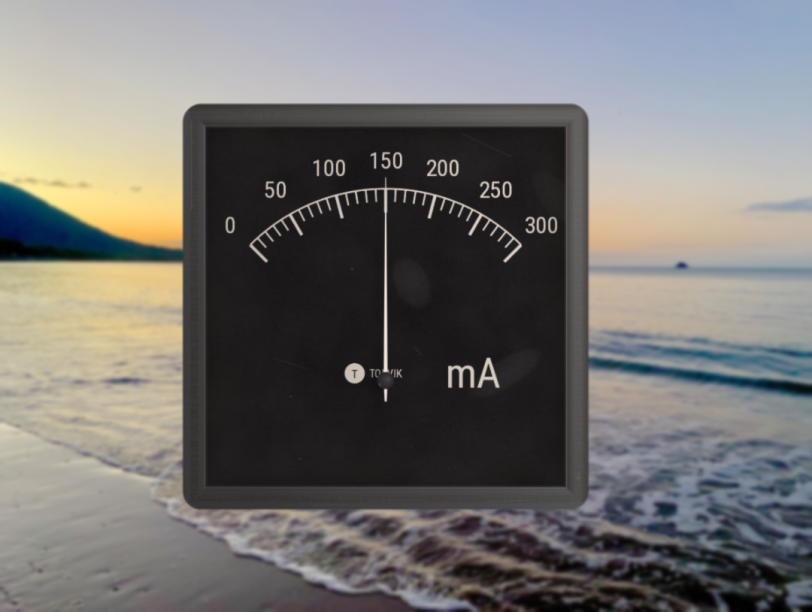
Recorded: 150 mA
